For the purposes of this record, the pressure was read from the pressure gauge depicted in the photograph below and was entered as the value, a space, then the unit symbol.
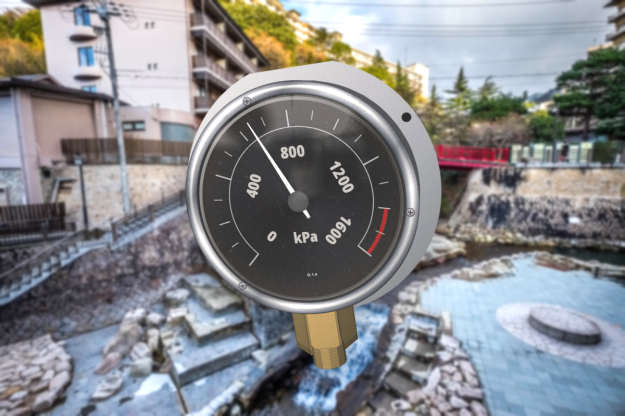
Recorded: 650 kPa
